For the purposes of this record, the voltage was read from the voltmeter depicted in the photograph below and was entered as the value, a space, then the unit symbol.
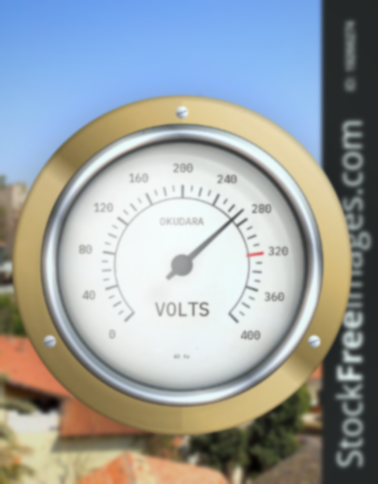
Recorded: 270 V
